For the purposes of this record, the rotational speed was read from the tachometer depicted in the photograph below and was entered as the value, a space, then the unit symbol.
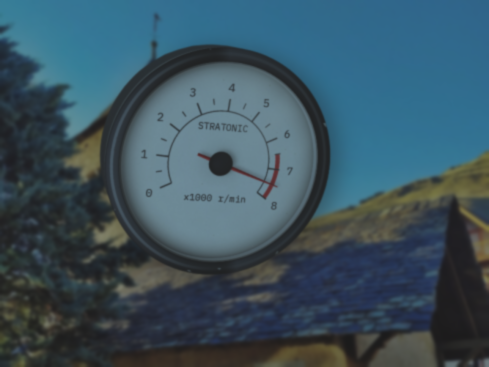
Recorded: 7500 rpm
